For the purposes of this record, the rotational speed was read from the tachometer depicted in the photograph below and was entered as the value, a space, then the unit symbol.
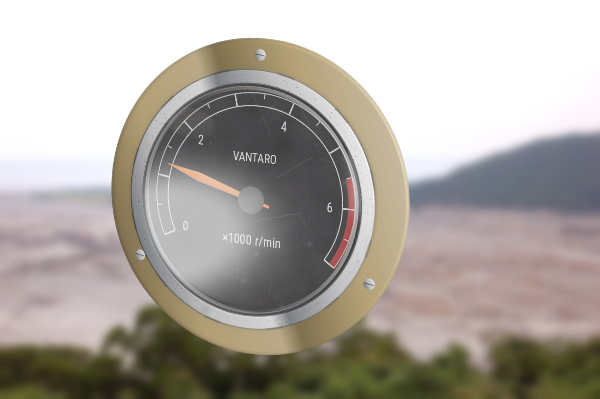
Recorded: 1250 rpm
